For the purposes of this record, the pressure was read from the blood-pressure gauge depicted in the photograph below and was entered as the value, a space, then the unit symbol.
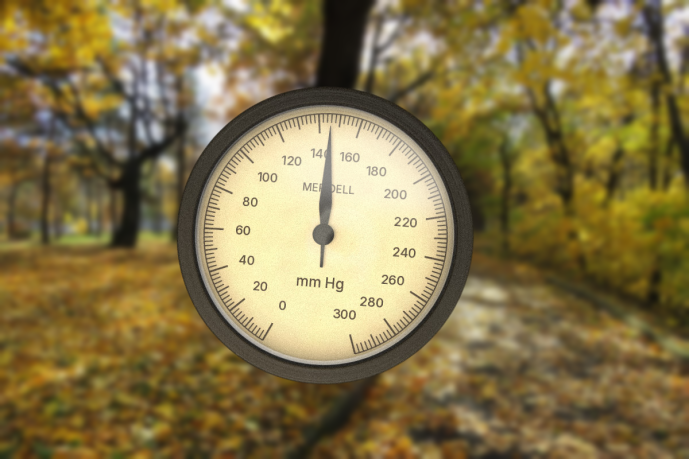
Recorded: 146 mmHg
